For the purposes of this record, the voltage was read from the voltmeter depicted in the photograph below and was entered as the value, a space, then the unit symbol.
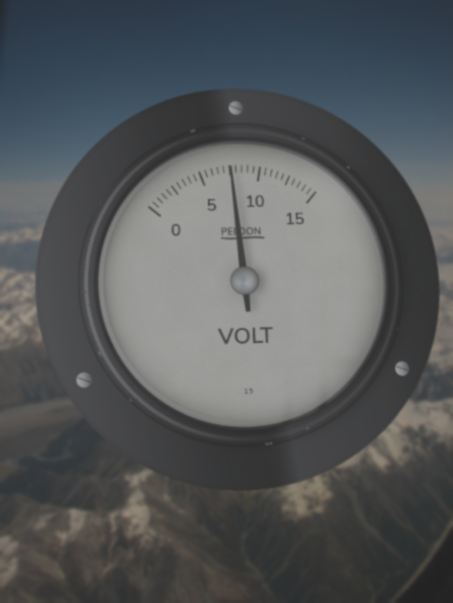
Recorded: 7.5 V
